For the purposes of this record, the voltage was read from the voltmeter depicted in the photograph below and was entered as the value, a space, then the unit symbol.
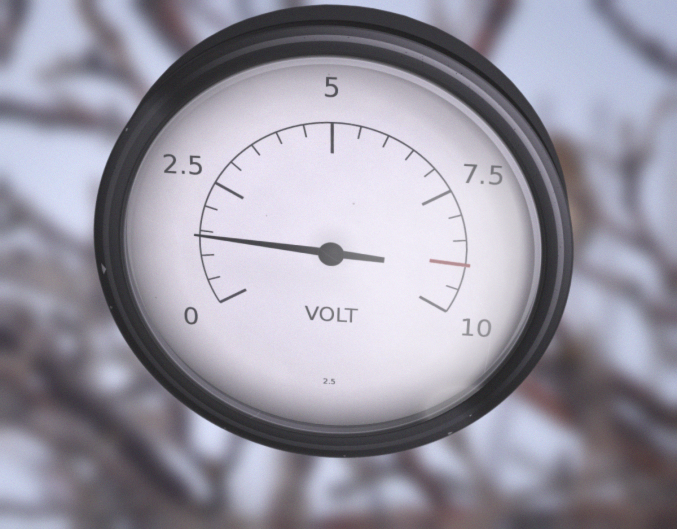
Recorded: 1.5 V
